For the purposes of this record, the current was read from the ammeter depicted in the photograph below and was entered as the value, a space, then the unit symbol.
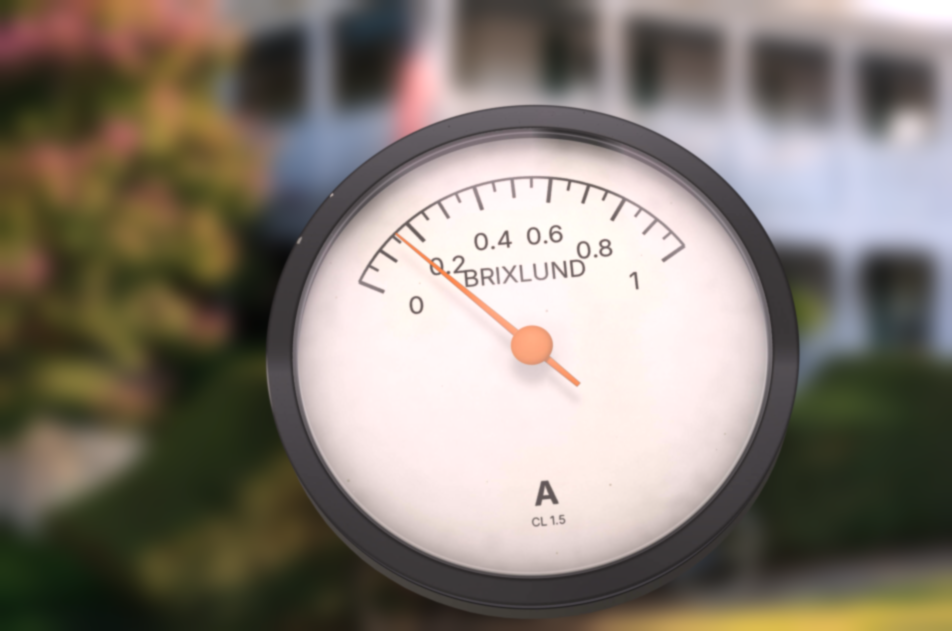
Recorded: 0.15 A
